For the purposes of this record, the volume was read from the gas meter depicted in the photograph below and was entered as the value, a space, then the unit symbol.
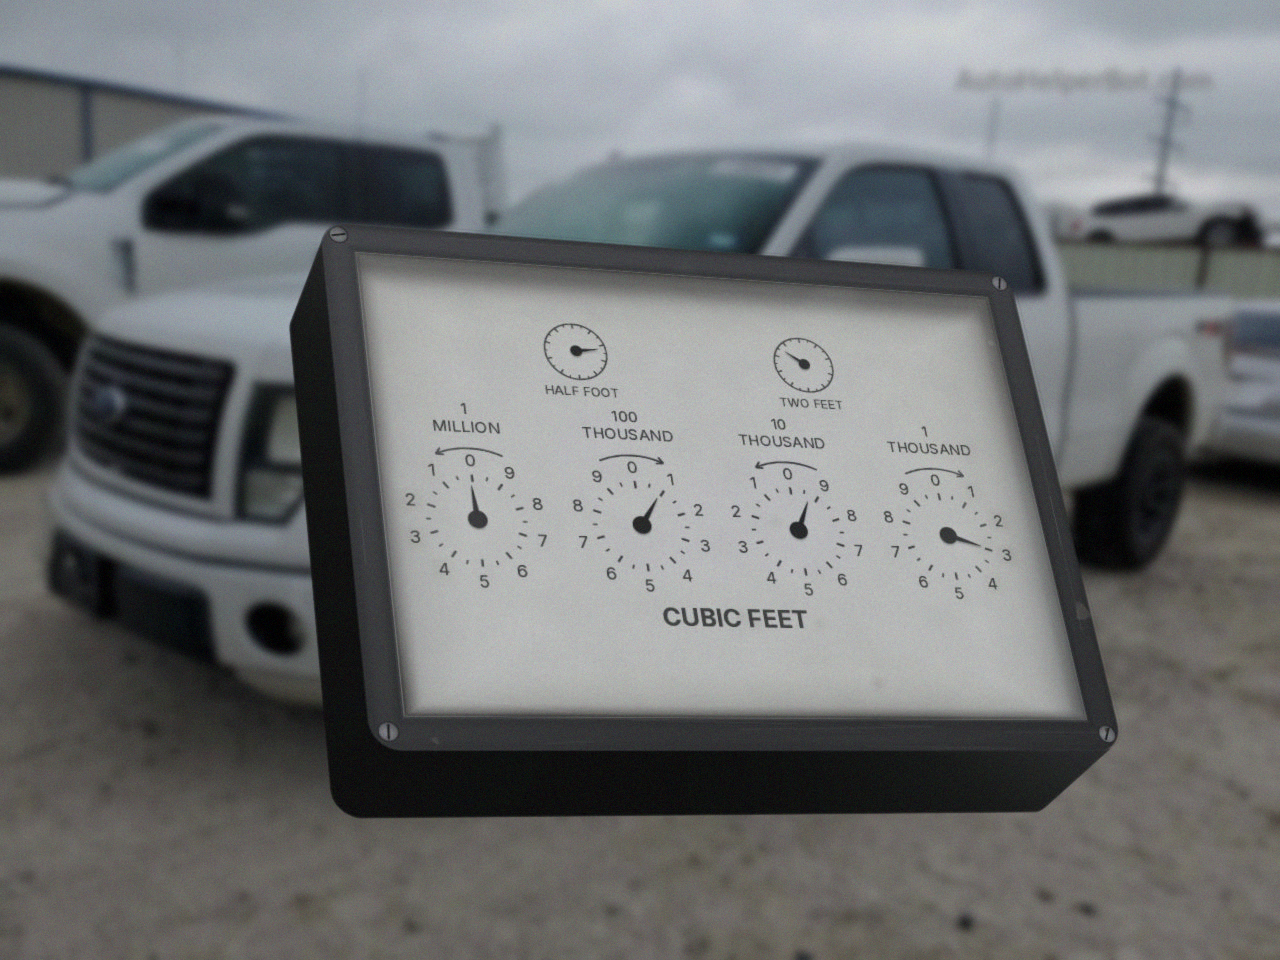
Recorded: 9300 ft³
